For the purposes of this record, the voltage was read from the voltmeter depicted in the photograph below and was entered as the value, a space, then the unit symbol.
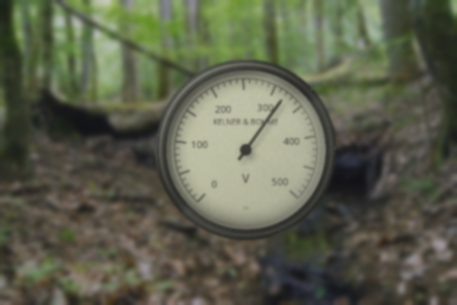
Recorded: 320 V
